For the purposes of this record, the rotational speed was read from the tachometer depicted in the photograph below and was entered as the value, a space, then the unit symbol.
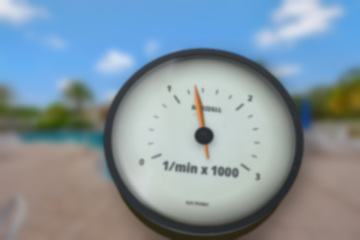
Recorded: 1300 rpm
